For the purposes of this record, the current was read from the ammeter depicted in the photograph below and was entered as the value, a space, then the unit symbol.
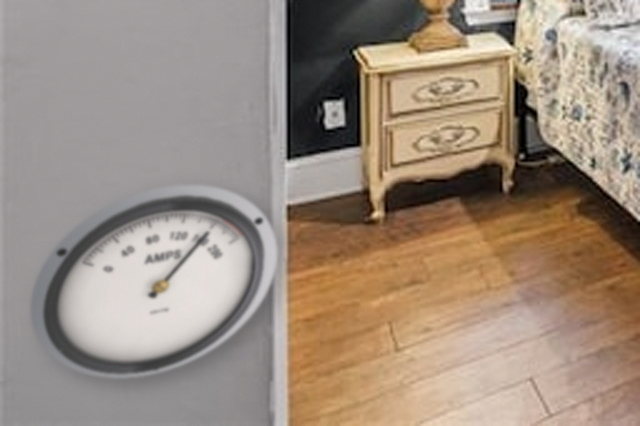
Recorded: 160 A
